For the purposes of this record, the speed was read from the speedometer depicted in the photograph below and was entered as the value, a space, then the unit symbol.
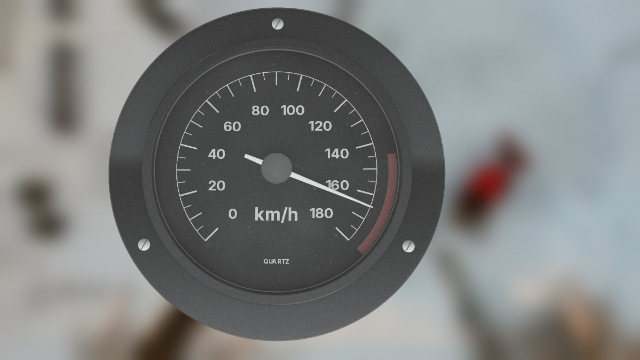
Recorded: 165 km/h
